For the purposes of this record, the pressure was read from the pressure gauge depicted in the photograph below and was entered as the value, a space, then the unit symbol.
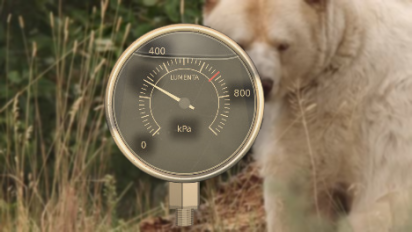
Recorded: 280 kPa
